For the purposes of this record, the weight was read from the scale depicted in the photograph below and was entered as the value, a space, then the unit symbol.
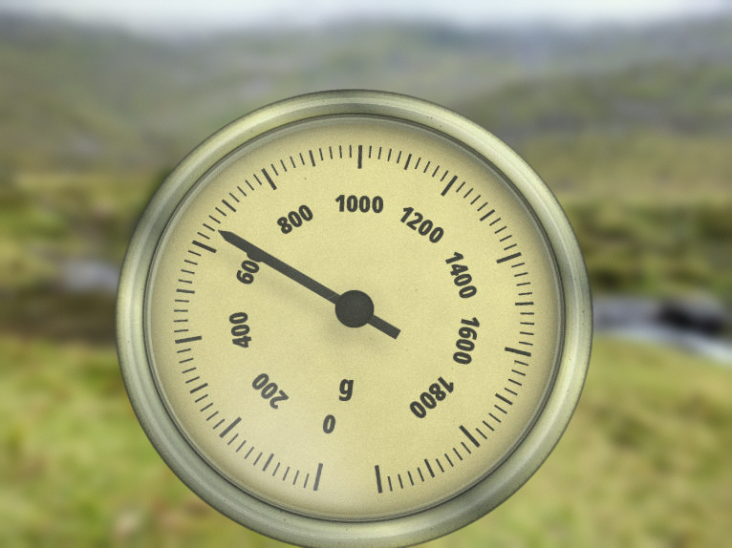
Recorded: 640 g
